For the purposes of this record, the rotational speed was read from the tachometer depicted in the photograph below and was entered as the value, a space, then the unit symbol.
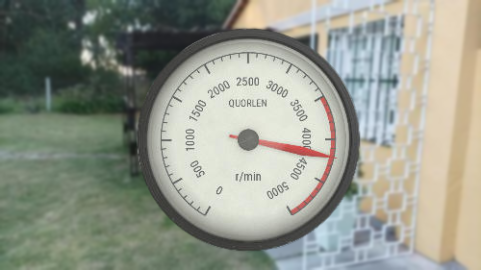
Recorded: 4200 rpm
